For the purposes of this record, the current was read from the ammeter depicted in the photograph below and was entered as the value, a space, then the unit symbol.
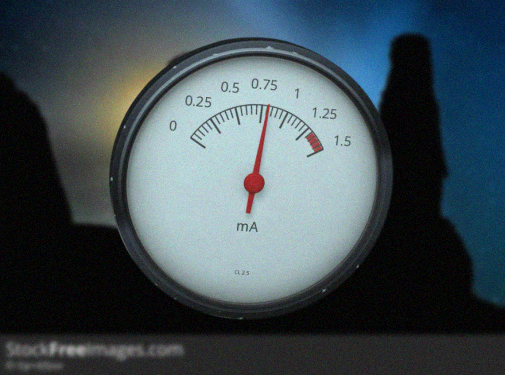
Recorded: 0.8 mA
